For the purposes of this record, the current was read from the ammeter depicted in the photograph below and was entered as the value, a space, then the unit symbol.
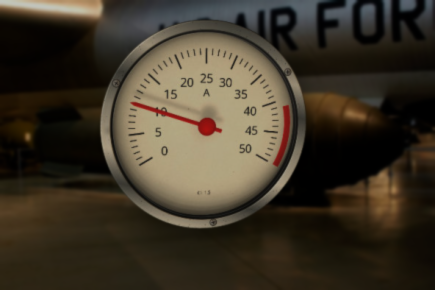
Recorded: 10 A
